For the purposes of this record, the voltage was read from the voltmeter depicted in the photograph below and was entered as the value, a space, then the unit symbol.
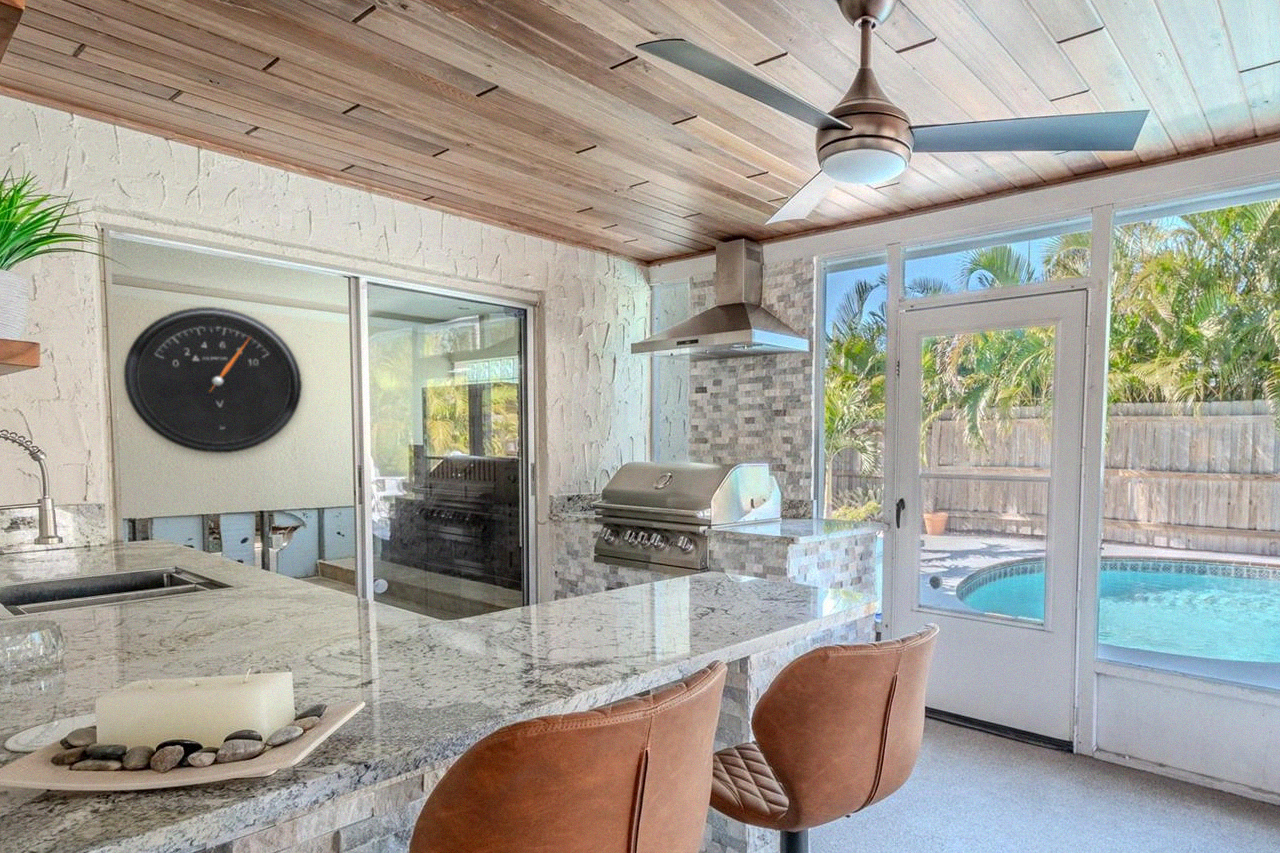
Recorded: 8 V
